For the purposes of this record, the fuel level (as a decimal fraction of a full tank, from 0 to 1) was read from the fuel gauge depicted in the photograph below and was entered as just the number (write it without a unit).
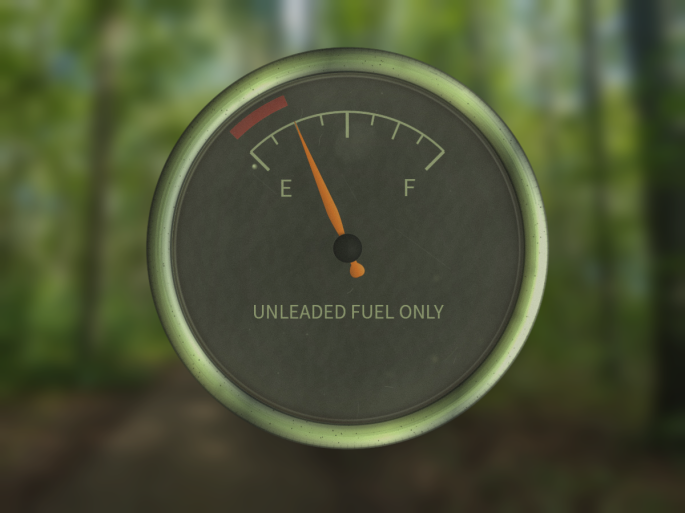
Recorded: 0.25
